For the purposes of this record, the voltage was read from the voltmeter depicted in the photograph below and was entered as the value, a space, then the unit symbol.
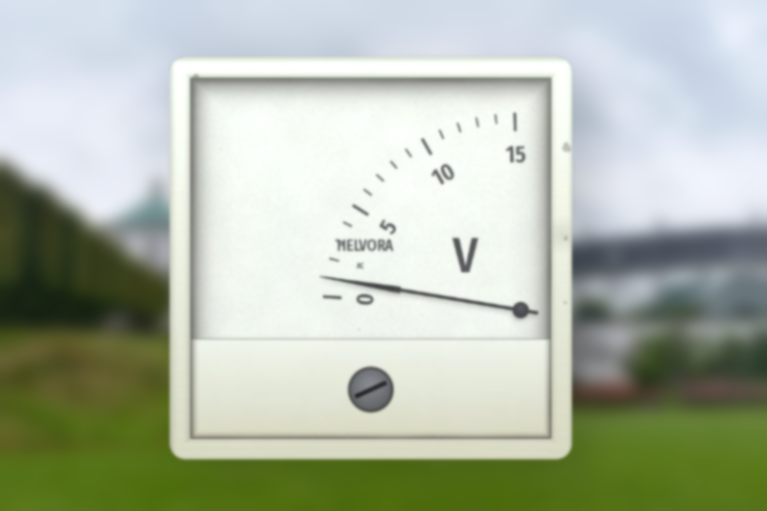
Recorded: 1 V
